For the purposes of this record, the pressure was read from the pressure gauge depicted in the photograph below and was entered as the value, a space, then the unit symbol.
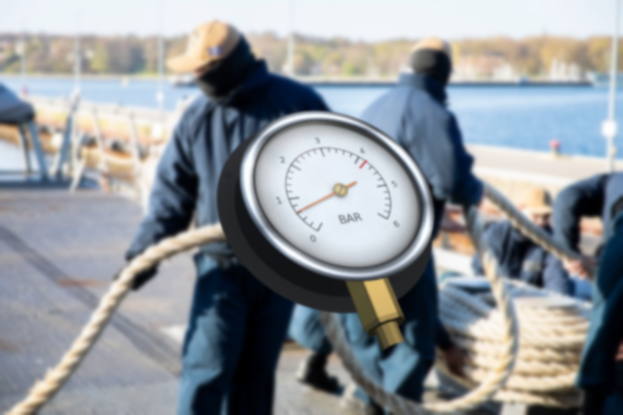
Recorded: 0.6 bar
